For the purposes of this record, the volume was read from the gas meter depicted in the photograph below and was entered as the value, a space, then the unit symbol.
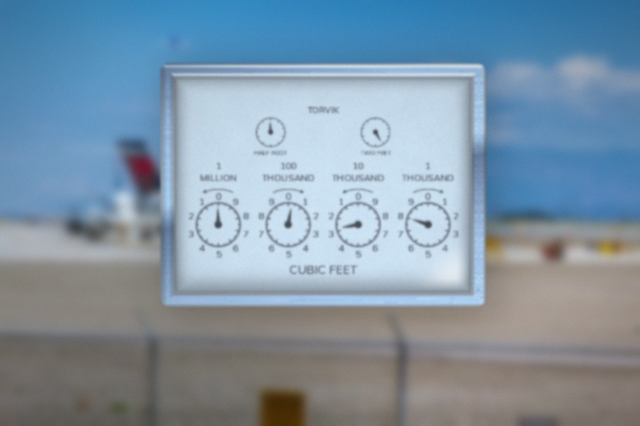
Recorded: 2800 ft³
